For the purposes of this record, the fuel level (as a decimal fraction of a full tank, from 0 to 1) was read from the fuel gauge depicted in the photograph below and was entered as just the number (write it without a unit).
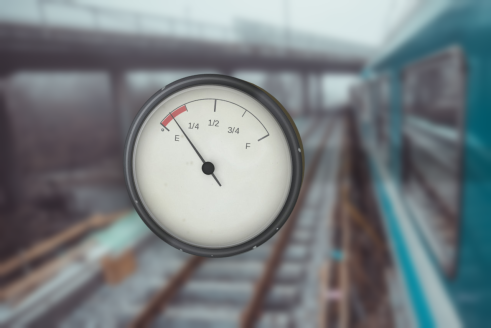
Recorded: 0.125
